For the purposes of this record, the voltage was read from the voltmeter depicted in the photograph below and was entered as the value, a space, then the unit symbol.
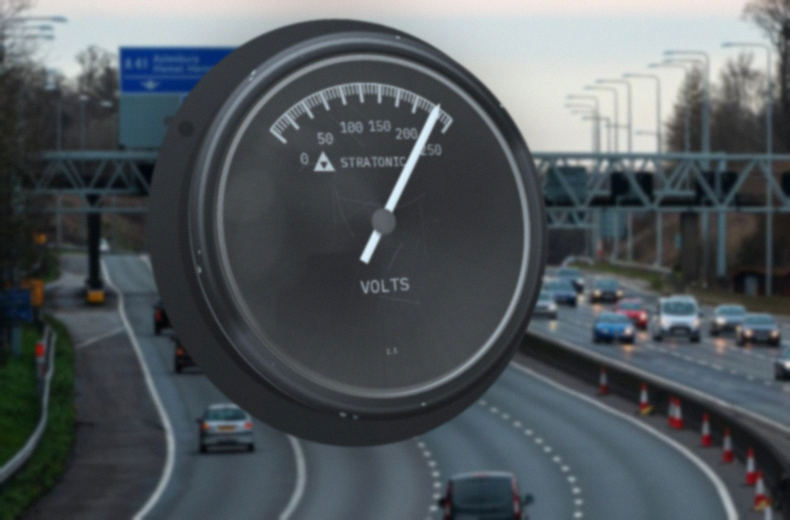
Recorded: 225 V
